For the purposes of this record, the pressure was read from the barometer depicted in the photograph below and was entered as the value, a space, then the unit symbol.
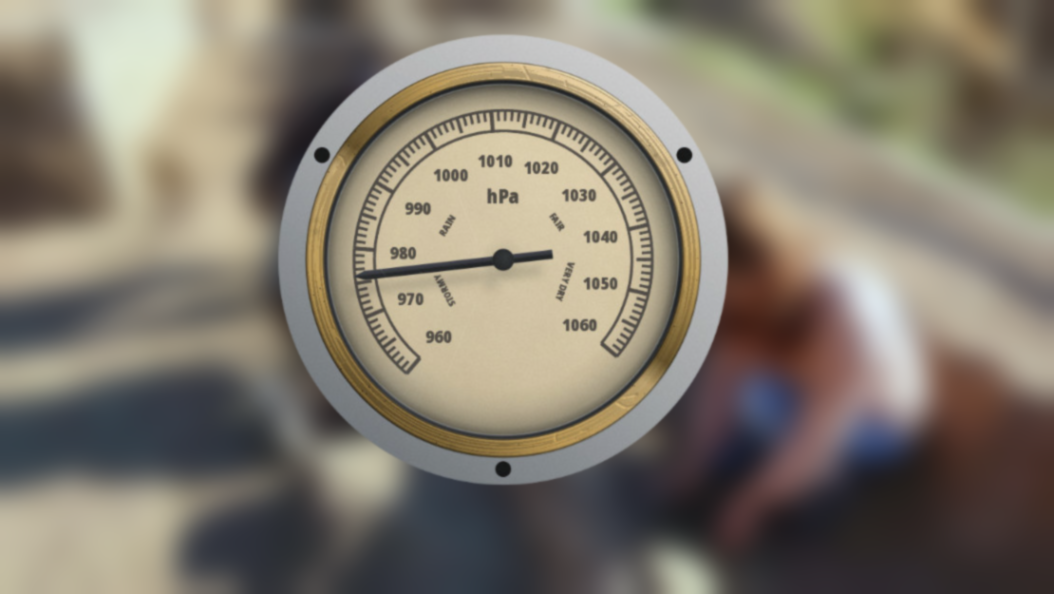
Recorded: 976 hPa
